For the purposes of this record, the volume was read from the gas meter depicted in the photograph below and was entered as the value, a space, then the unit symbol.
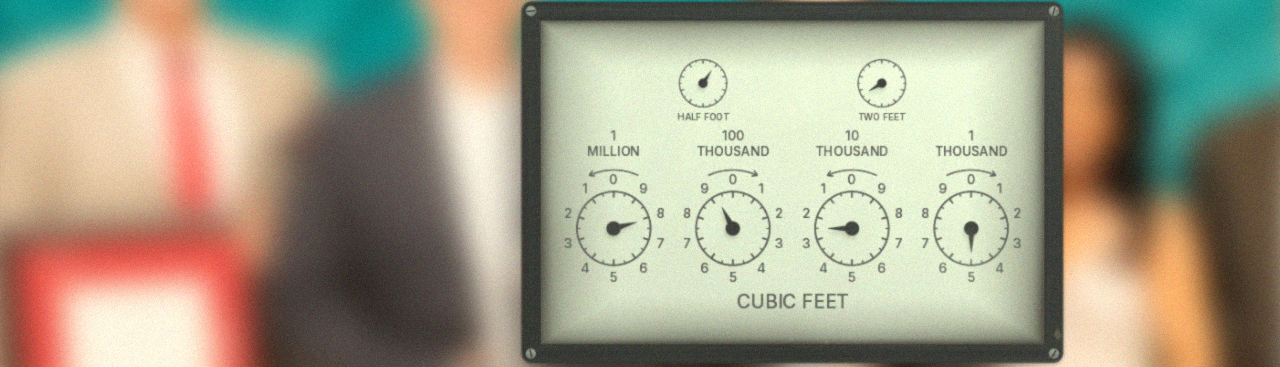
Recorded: 792500 ft³
